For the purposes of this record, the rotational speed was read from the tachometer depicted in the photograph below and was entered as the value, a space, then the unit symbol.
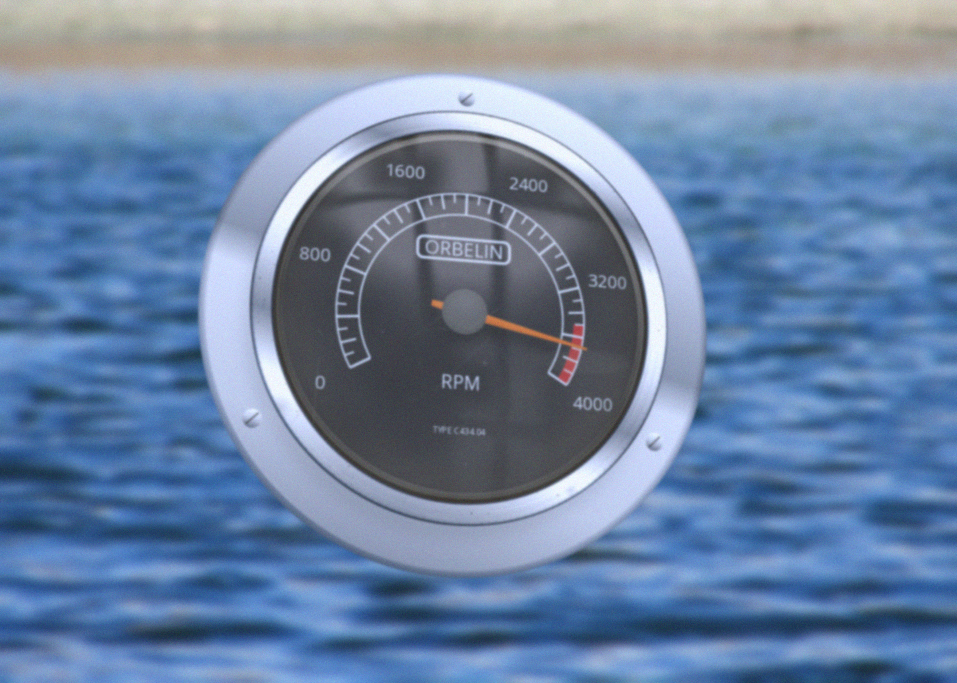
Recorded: 3700 rpm
